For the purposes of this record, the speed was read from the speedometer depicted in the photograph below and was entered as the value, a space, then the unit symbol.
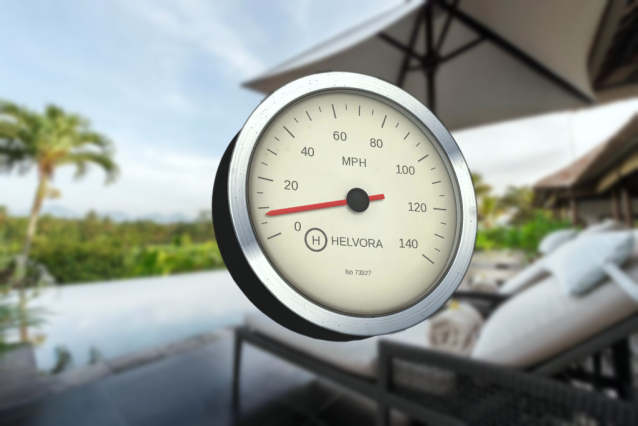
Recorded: 7.5 mph
